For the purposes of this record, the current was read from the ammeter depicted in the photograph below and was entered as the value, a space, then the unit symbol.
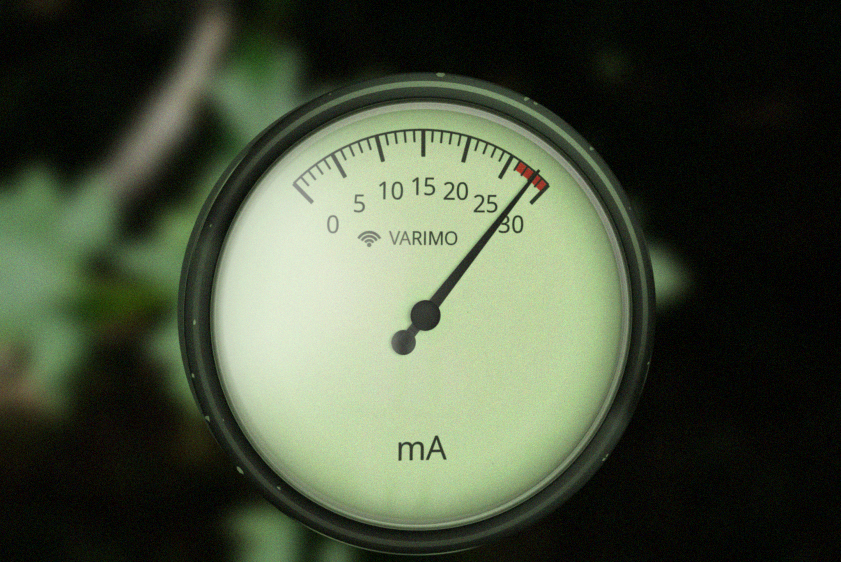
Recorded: 28 mA
